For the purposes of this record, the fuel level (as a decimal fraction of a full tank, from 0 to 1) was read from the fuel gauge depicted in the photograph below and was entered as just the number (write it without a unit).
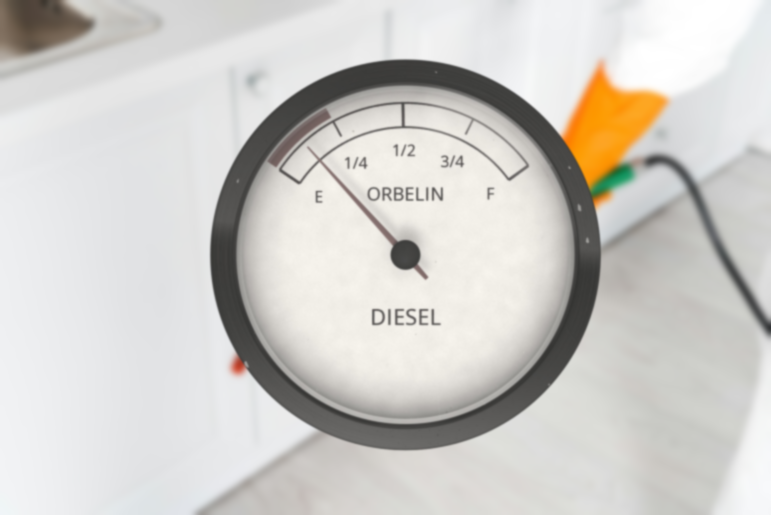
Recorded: 0.125
